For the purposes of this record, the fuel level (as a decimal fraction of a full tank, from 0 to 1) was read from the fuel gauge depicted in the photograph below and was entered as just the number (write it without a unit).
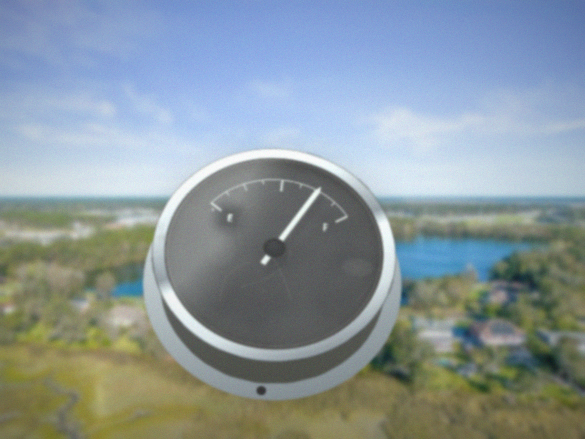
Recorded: 0.75
